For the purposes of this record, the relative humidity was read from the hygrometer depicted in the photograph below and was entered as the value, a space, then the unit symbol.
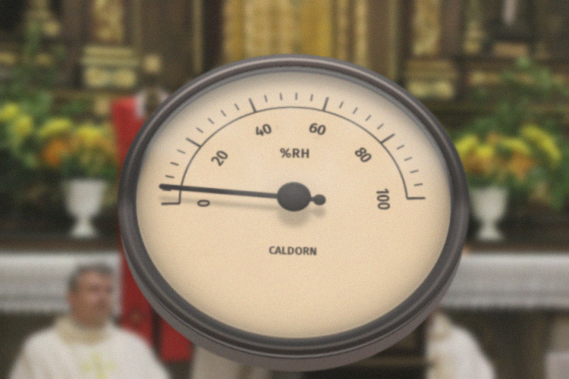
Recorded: 4 %
